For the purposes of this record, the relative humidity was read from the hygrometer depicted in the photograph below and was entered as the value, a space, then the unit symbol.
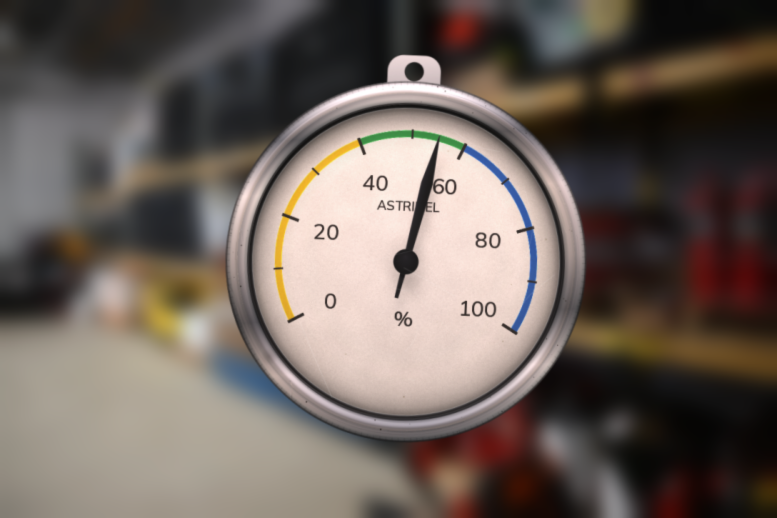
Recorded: 55 %
